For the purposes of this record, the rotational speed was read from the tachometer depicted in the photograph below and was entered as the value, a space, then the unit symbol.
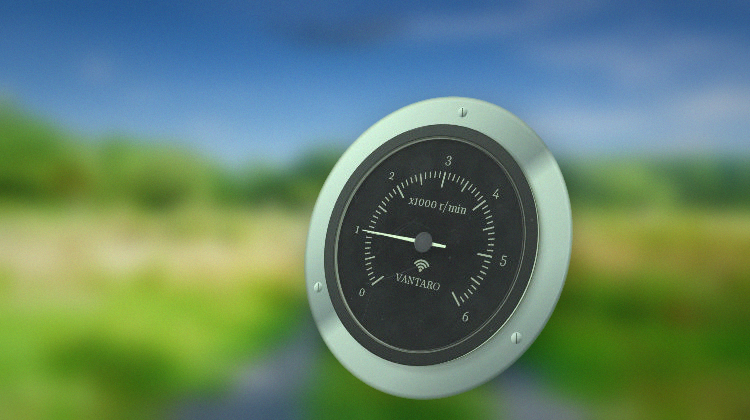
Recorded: 1000 rpm
